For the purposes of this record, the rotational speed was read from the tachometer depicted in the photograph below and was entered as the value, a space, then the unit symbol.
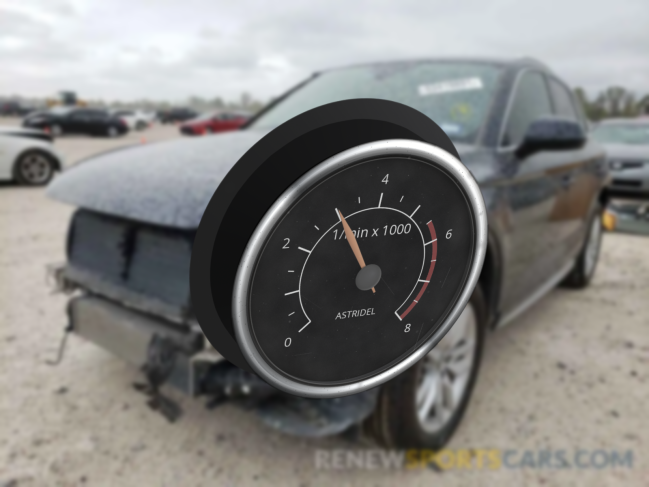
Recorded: 3000 rpm
